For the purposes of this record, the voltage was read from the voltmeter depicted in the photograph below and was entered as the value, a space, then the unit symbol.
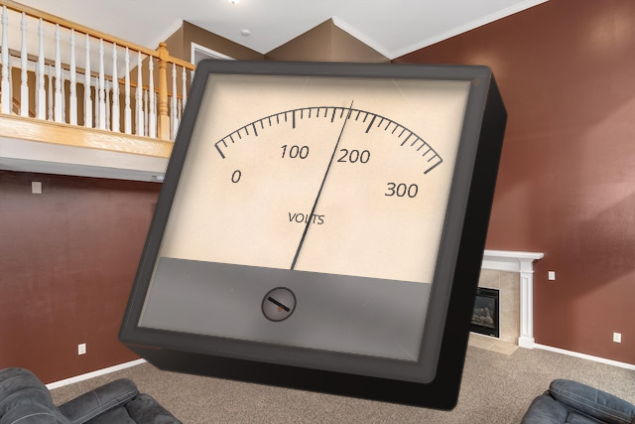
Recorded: 170 V
